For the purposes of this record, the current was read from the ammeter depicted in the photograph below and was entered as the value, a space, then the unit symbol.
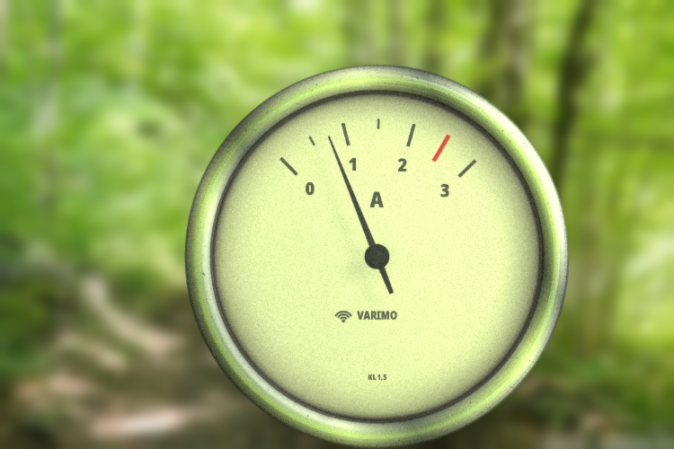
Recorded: 0.75 A
